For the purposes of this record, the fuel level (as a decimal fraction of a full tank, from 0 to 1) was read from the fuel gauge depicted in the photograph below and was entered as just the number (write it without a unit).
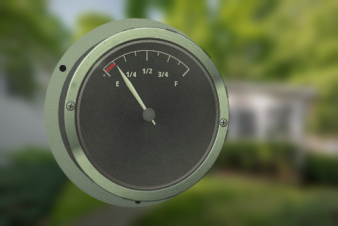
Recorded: 0.125
